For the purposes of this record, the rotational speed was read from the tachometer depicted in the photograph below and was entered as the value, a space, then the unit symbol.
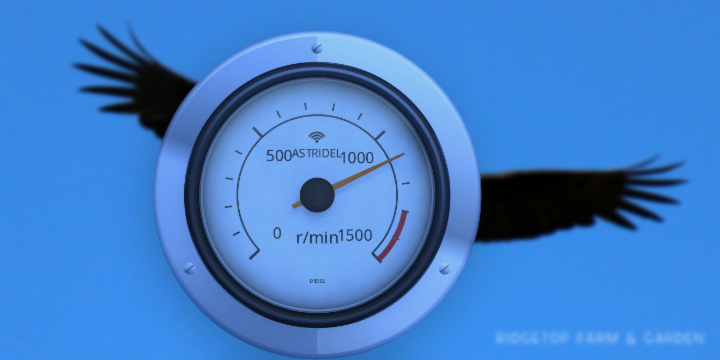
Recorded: 1100 rpm
